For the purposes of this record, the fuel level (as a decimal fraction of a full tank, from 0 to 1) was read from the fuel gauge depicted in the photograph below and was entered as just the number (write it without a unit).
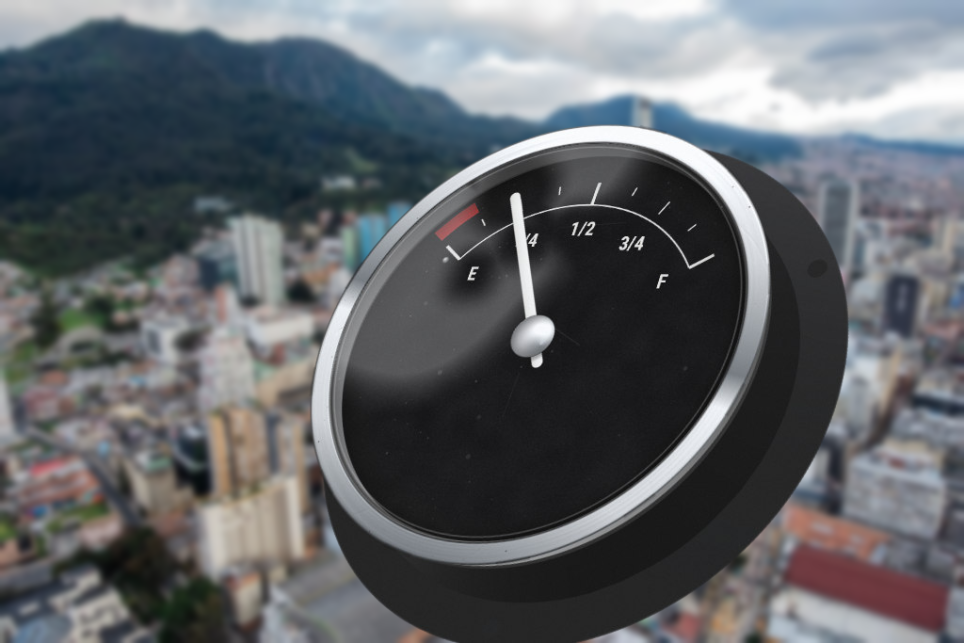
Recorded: 0.25
